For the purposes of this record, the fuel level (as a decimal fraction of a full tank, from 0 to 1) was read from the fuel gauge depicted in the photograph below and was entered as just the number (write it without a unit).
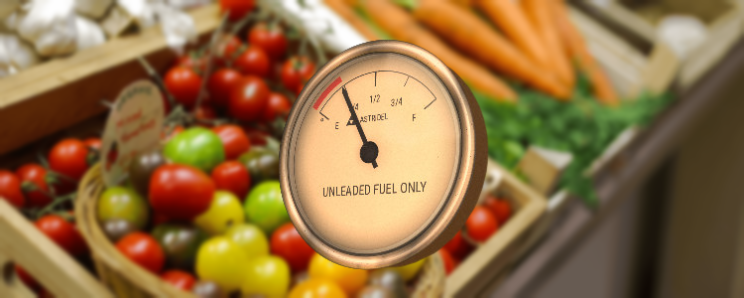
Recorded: 0.25
